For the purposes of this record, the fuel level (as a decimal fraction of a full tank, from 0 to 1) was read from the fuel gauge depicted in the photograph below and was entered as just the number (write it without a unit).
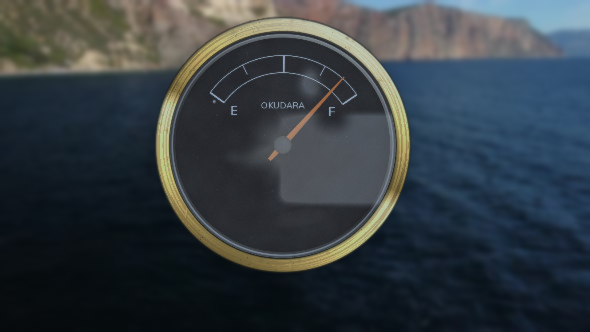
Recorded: 0.875
